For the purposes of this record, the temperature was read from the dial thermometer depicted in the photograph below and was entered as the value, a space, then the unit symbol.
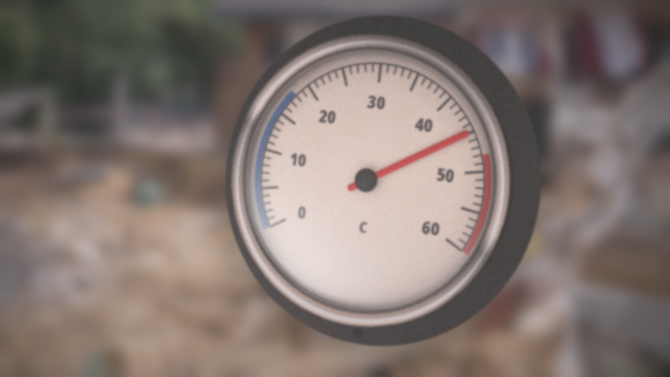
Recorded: 45 °C
